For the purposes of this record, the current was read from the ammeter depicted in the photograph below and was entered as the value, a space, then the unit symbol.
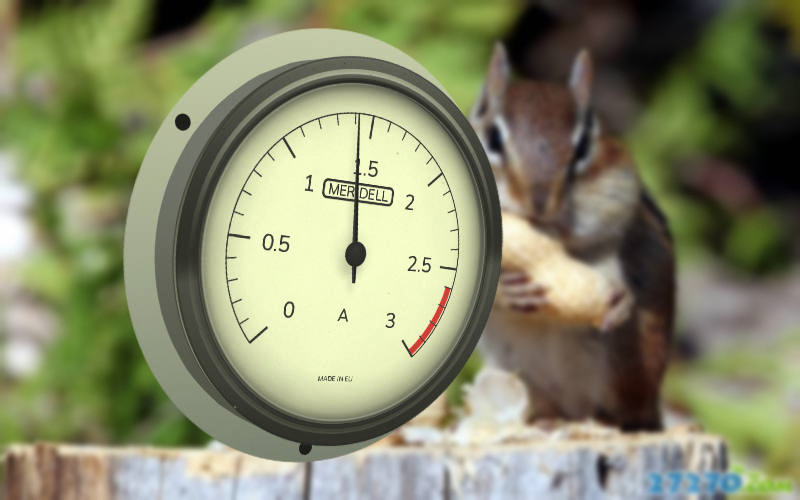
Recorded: 1.4 A
